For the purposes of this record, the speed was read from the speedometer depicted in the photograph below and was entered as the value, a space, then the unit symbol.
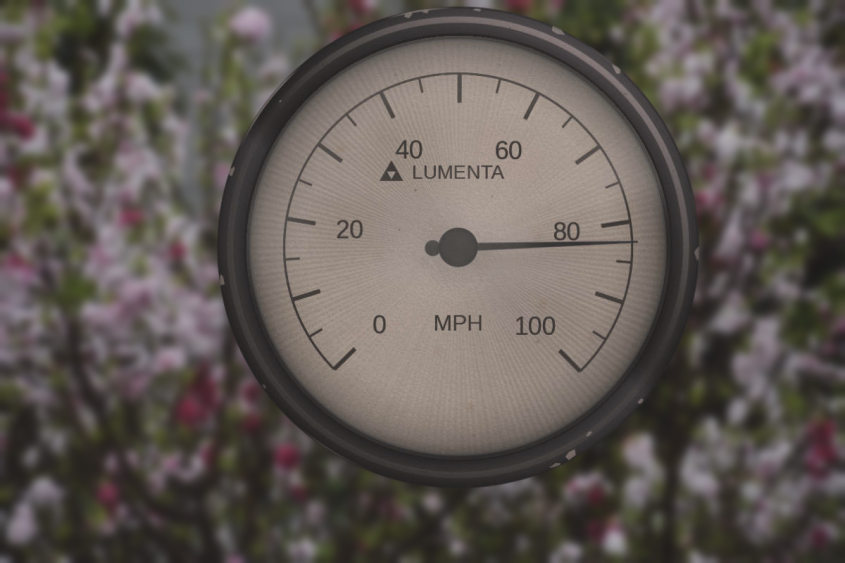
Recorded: 82.5 mph
